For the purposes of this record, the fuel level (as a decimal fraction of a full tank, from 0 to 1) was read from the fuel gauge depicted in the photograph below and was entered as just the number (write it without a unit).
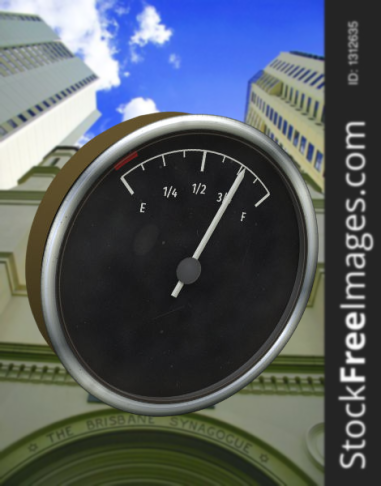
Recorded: 0.75
